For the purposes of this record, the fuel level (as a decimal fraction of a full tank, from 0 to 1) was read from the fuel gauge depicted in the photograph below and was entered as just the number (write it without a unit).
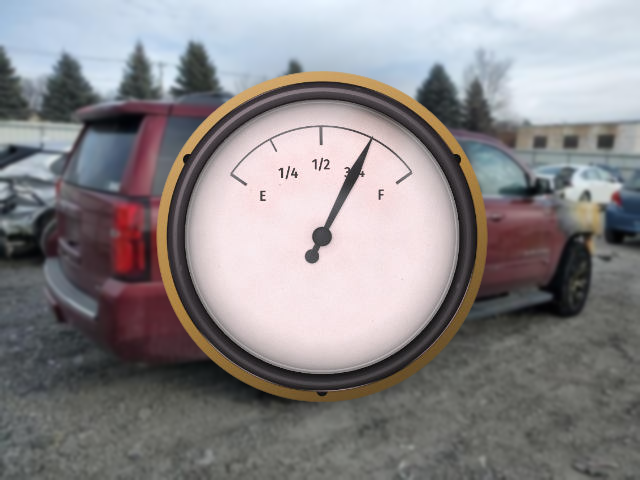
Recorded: 0.75
